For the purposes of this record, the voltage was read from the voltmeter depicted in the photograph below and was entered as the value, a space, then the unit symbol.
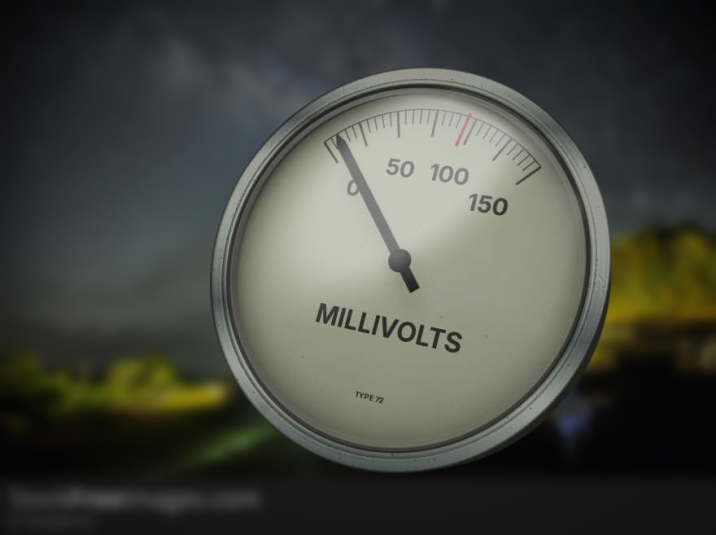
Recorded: 10 mV
